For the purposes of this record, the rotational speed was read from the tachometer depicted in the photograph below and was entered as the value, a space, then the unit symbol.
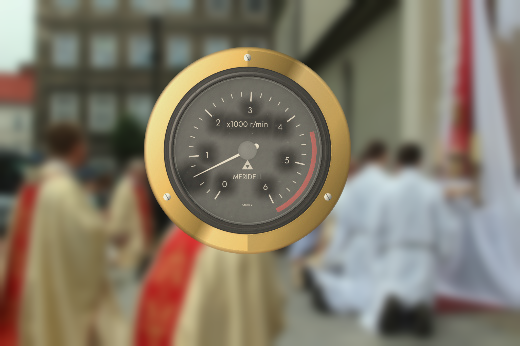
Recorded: 600 rpm
